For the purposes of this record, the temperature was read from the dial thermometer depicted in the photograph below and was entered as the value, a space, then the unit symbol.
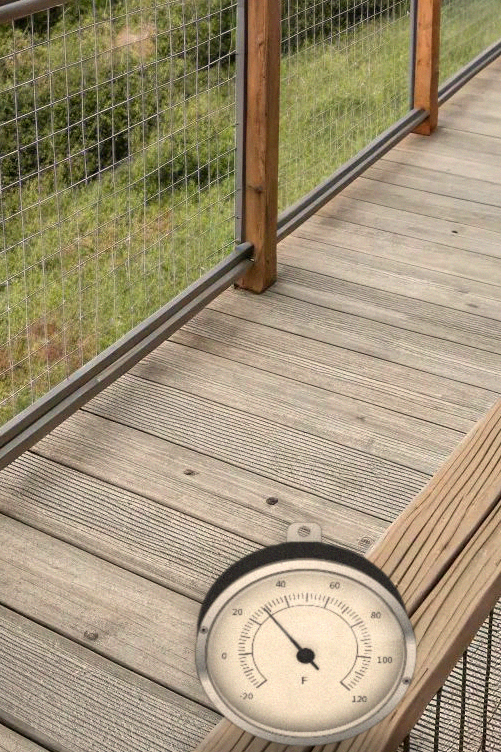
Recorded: 30 °F
